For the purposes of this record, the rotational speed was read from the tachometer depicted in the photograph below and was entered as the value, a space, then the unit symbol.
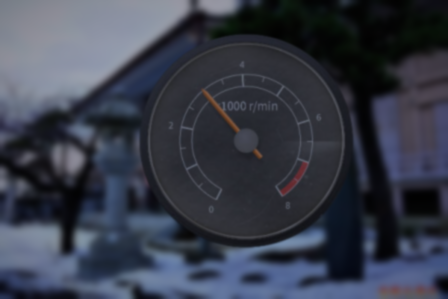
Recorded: 3000 rpm
